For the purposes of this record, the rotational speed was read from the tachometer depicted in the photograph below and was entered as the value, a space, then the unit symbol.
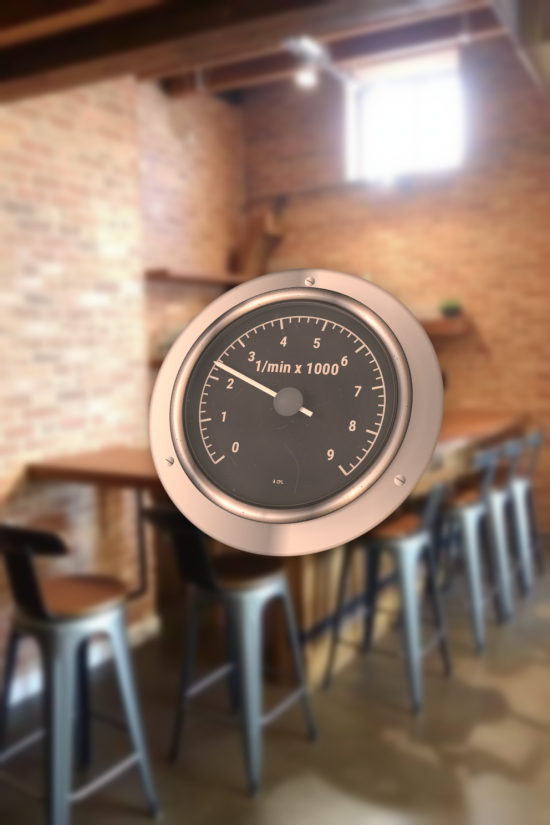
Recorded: 2300 rpm
